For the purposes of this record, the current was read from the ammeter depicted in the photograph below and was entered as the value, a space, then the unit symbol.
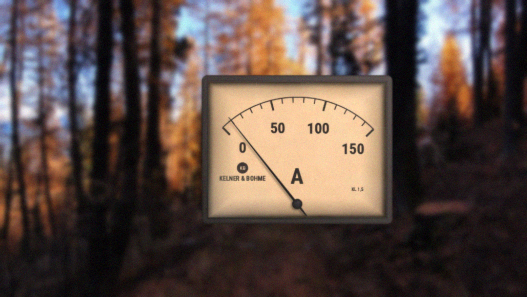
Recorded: 10 A
